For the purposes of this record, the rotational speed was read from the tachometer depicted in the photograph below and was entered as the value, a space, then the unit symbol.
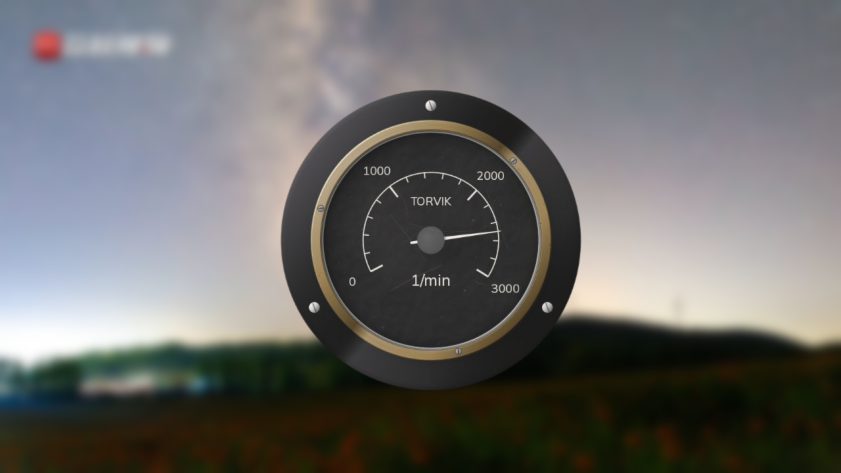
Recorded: 2500 rpm
